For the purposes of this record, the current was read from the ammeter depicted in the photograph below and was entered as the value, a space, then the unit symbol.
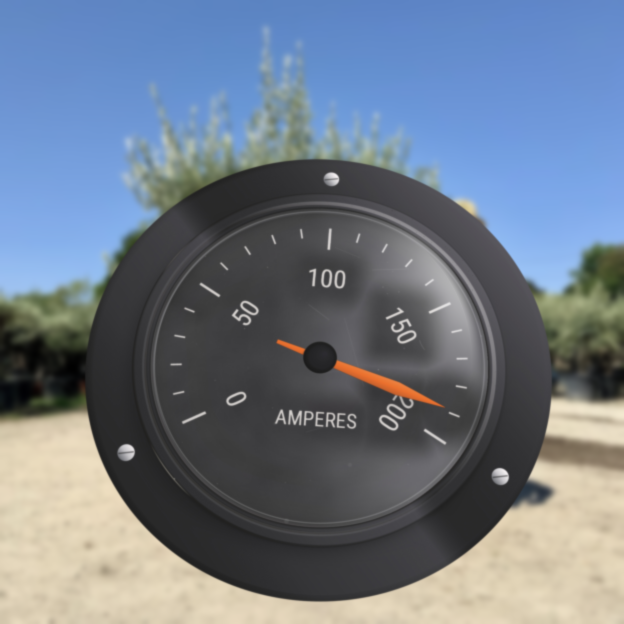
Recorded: 190 A
